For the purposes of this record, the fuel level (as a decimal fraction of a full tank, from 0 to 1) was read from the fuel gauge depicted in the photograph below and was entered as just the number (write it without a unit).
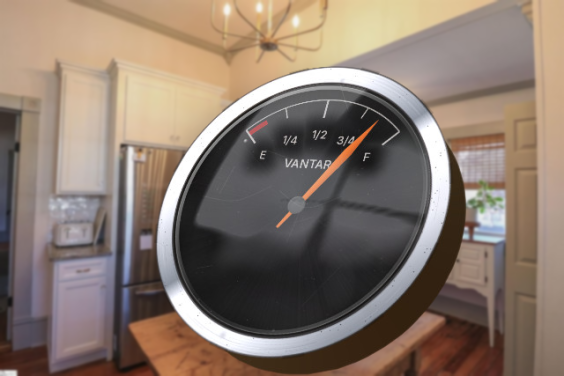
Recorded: 0.875
